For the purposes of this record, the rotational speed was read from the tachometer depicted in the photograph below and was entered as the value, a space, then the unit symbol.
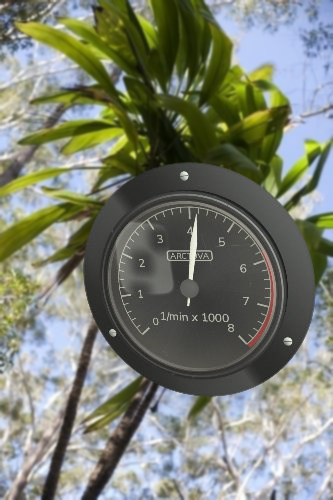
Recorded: 4200 rpm
